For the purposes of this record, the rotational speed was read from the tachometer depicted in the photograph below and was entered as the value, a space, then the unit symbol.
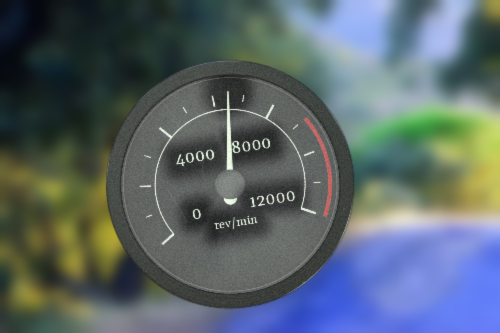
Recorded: 6500 rpm
